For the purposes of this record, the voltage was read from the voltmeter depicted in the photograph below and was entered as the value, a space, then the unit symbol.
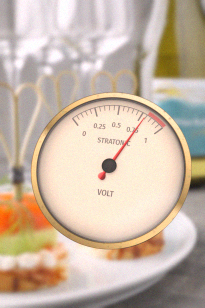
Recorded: 0.8 V
